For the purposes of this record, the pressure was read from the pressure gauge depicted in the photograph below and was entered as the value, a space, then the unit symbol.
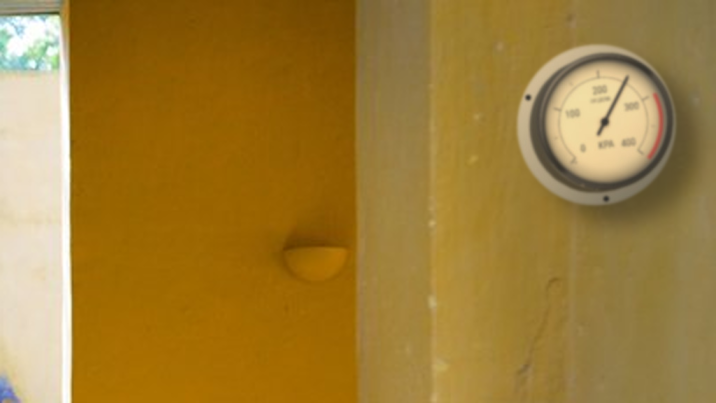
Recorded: 250 kPa
